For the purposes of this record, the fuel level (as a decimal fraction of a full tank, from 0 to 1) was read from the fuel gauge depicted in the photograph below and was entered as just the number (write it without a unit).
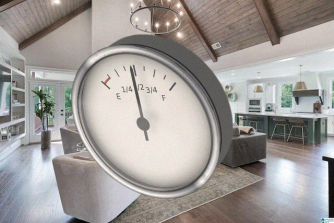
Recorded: 0.5
